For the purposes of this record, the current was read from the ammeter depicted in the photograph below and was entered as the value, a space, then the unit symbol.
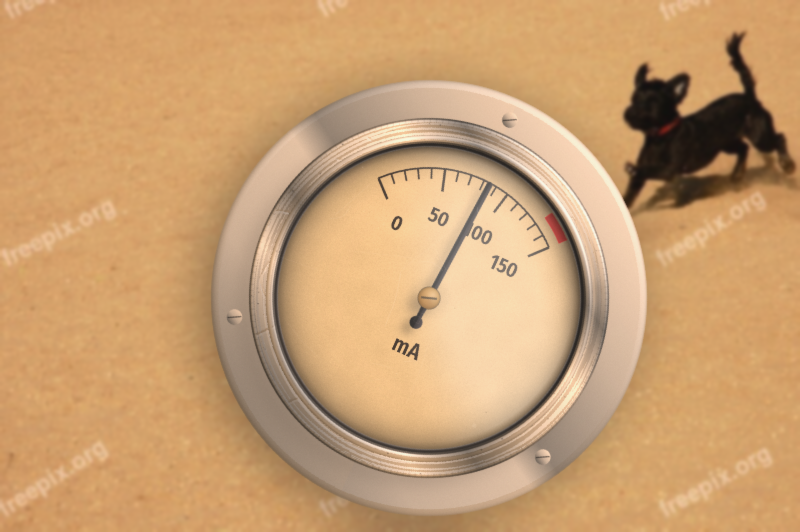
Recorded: 85 mA
